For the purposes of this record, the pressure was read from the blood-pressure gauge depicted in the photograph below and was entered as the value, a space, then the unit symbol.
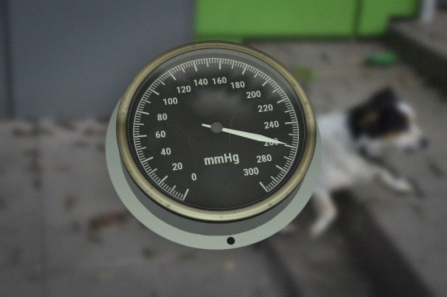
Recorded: 260 mmHg
